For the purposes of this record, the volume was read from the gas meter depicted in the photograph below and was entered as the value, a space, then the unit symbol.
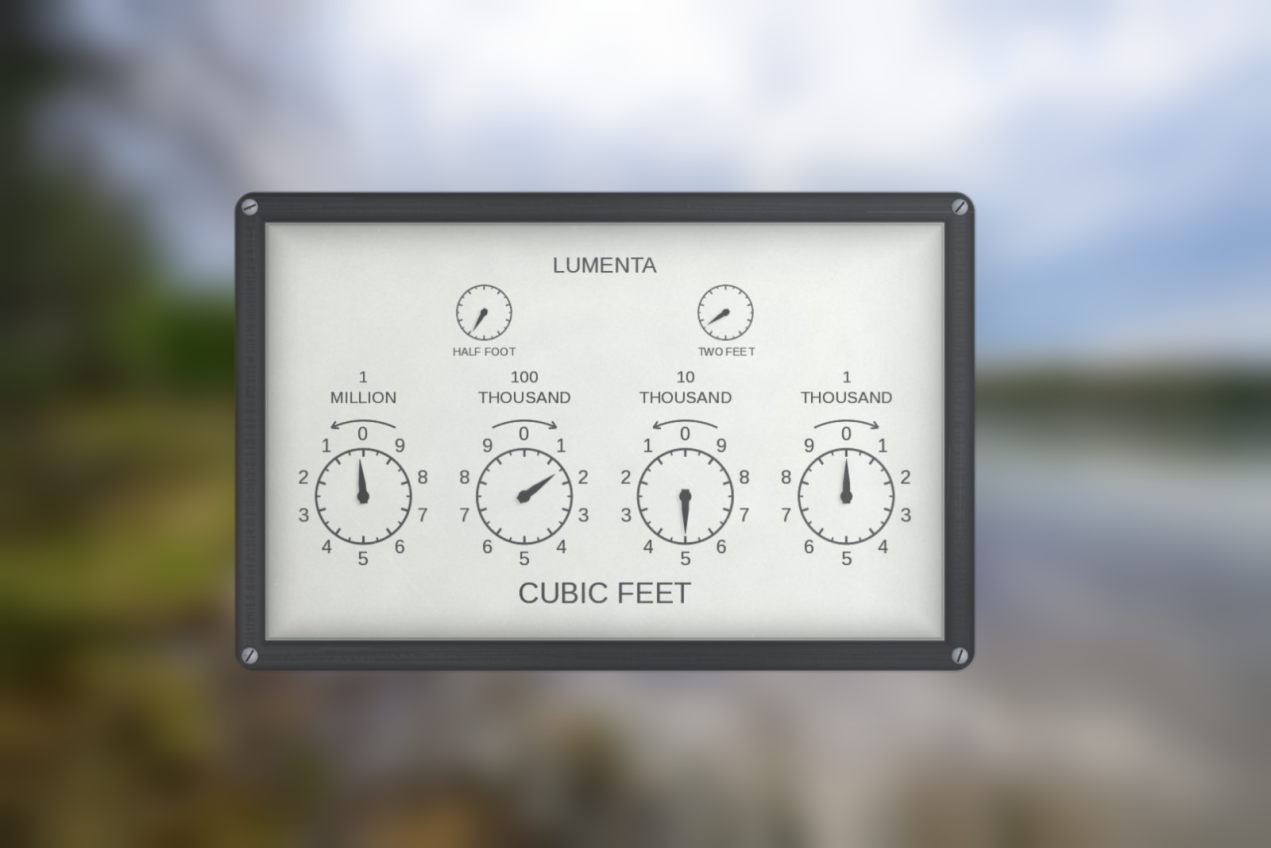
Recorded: 15000 ft³
